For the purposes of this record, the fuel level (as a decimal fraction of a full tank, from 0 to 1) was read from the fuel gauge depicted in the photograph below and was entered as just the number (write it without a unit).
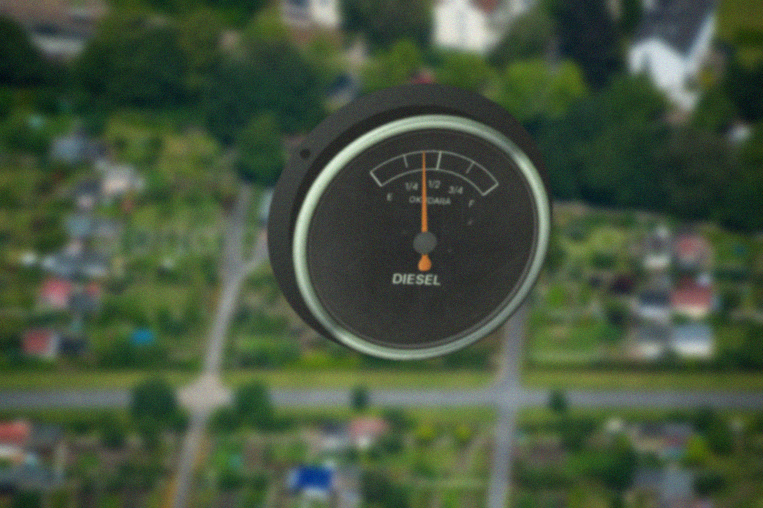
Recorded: 0.375
